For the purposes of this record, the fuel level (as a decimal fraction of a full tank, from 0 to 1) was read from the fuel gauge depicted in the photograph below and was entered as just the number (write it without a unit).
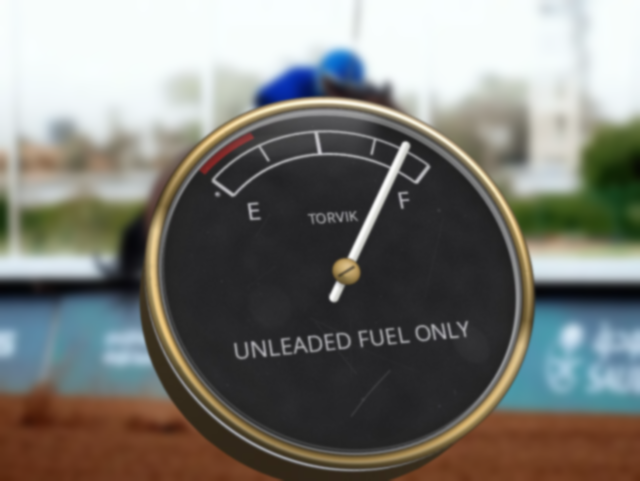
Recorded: 0.875
